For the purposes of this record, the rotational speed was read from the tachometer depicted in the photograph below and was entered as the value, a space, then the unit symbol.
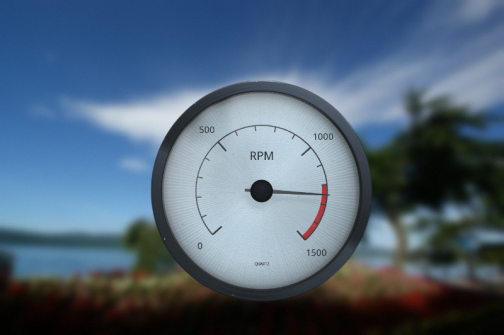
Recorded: 1250 rpm
